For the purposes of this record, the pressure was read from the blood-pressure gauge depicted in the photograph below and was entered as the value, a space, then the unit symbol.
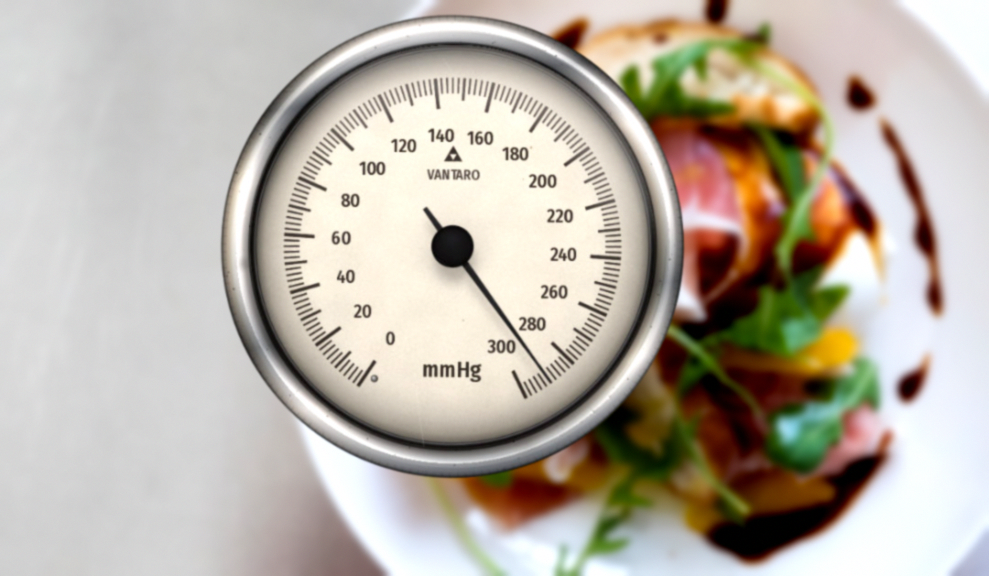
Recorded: 290 mmHg
